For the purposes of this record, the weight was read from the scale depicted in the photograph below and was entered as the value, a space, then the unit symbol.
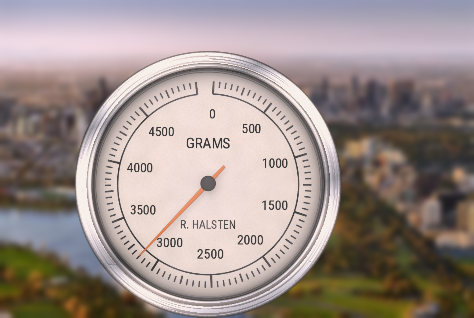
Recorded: 3150 g
